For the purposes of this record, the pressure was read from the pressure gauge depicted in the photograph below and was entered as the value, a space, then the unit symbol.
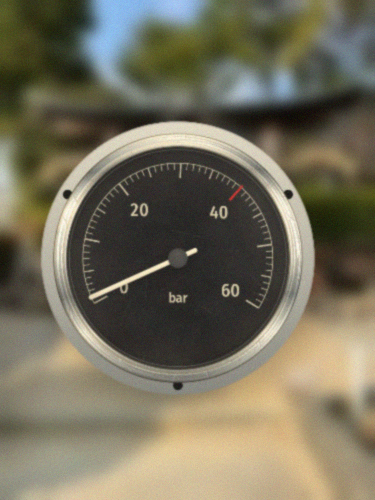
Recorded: 1 bar
